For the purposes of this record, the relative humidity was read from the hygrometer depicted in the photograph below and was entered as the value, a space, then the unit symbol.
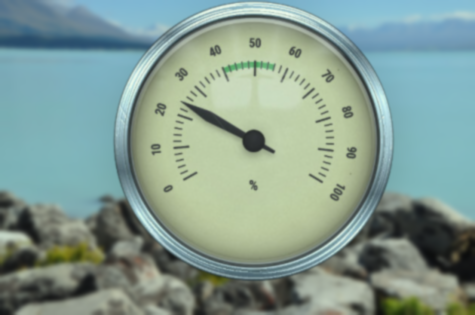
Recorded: 24 %
